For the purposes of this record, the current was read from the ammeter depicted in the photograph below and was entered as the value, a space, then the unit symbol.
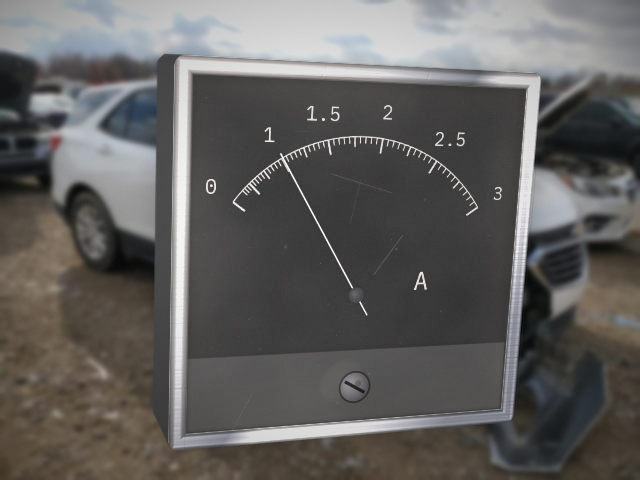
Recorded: 1 A
